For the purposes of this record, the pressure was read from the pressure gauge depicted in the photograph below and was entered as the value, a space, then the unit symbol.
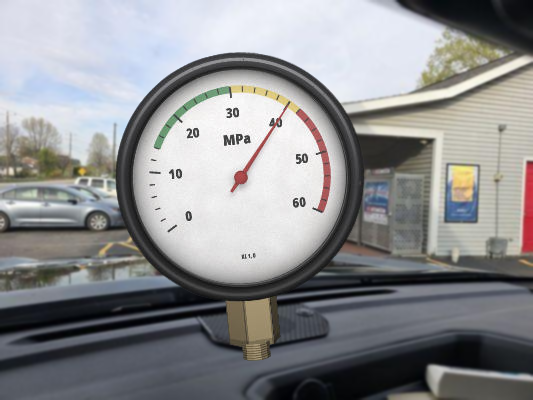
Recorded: 40 MPa
